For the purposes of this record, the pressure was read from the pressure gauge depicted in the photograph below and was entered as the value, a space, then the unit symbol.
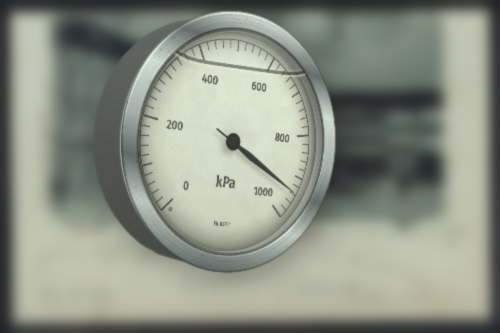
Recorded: 940 kPa
